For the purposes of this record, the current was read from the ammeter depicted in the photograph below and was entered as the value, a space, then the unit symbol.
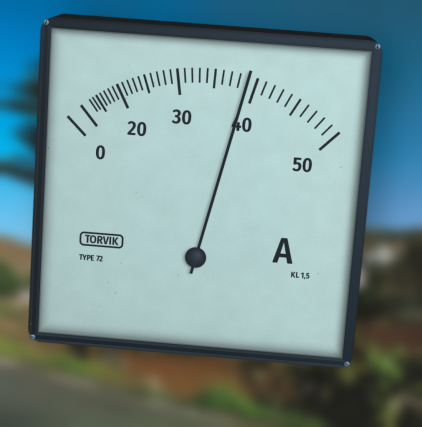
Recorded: 39 A
